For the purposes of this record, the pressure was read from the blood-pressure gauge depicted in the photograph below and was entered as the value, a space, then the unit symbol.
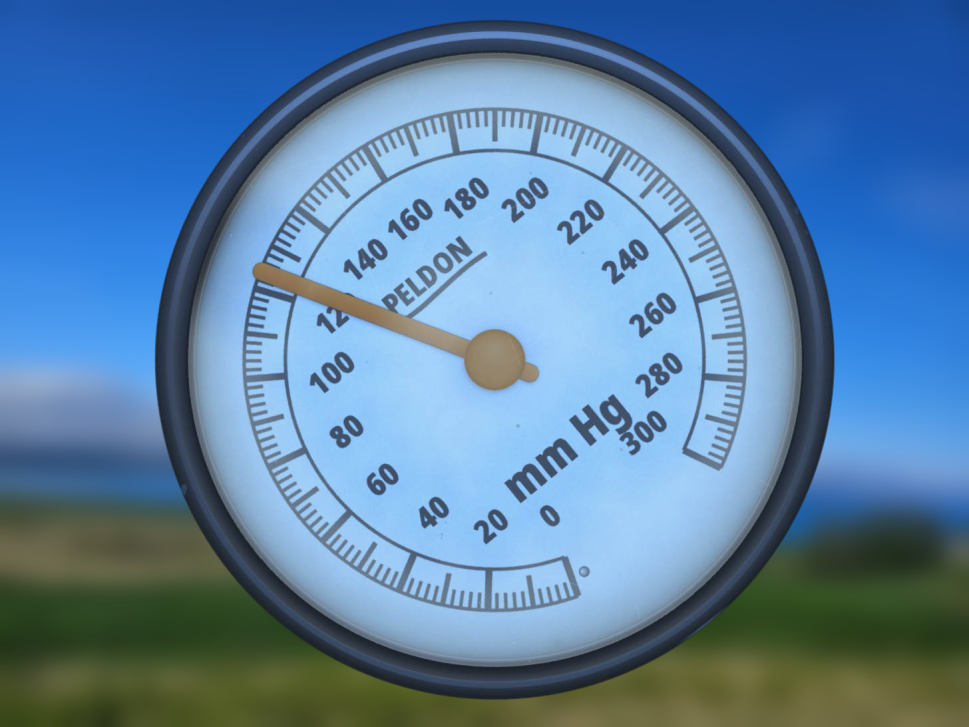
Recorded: 124 mmHg
